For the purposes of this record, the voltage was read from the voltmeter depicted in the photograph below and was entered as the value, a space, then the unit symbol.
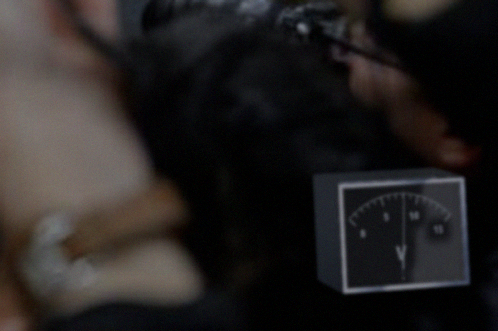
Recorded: 8 V
